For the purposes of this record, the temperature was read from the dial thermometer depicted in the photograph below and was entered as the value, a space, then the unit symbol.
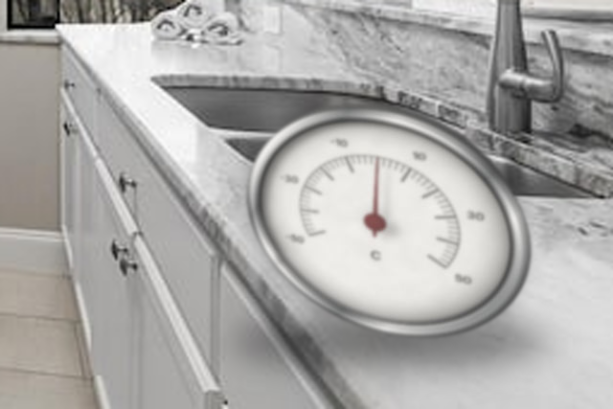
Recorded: 0 °C
